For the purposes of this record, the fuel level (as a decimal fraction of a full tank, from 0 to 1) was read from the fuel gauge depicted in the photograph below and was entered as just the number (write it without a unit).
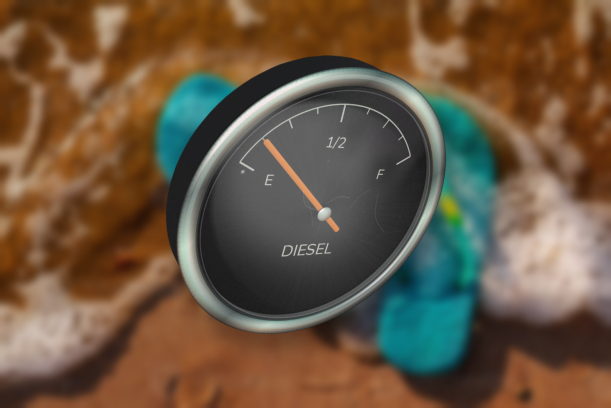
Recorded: 0.125
